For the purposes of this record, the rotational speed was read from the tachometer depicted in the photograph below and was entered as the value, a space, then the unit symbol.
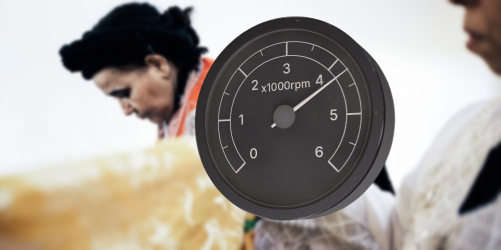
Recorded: 4250 rpm
